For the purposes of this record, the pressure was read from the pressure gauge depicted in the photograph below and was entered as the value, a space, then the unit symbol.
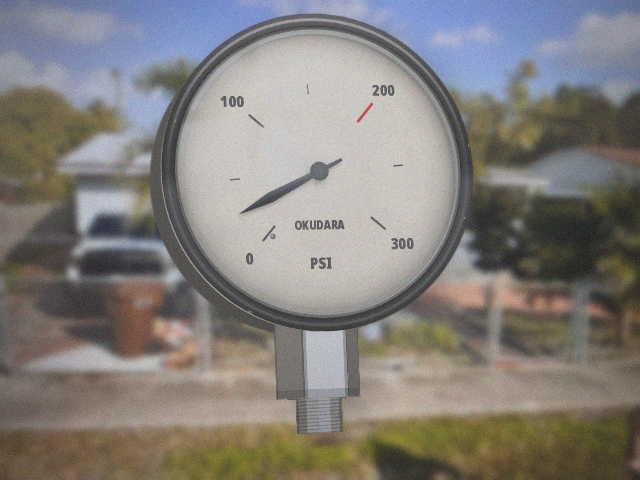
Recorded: 25 psi
